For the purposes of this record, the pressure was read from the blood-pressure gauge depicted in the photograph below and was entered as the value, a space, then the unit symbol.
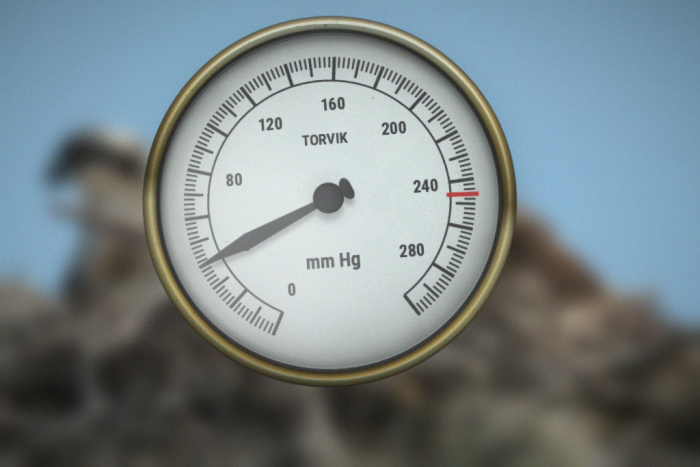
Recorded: 40 mmHg
